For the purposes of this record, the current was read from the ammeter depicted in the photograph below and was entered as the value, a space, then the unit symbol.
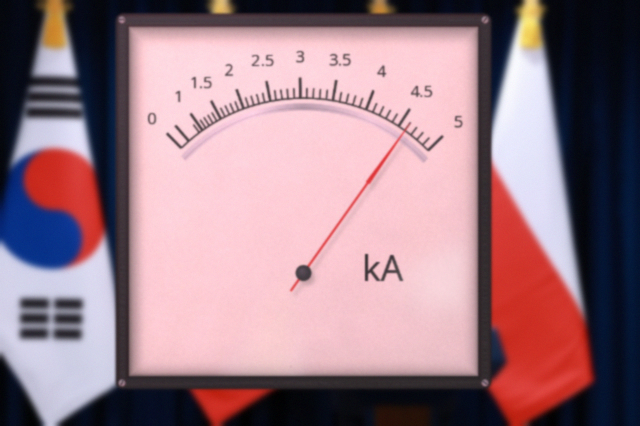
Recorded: 4.6 kA
